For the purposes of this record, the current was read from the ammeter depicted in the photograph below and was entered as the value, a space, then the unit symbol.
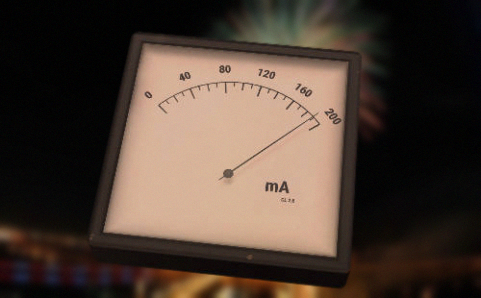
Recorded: 190 mA
